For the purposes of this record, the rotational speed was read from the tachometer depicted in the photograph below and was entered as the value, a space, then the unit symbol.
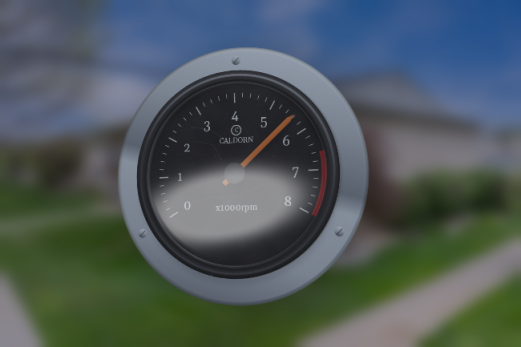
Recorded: 5600 rpm
